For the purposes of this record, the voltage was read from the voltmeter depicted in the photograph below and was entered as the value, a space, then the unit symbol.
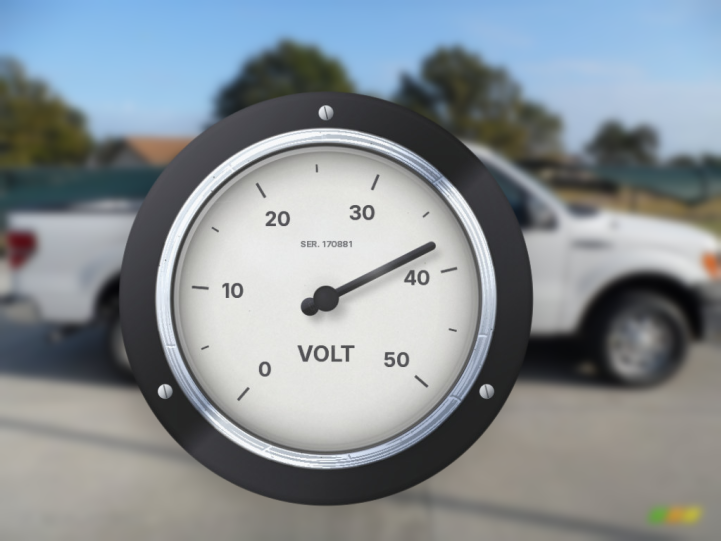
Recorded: 37.5 V
